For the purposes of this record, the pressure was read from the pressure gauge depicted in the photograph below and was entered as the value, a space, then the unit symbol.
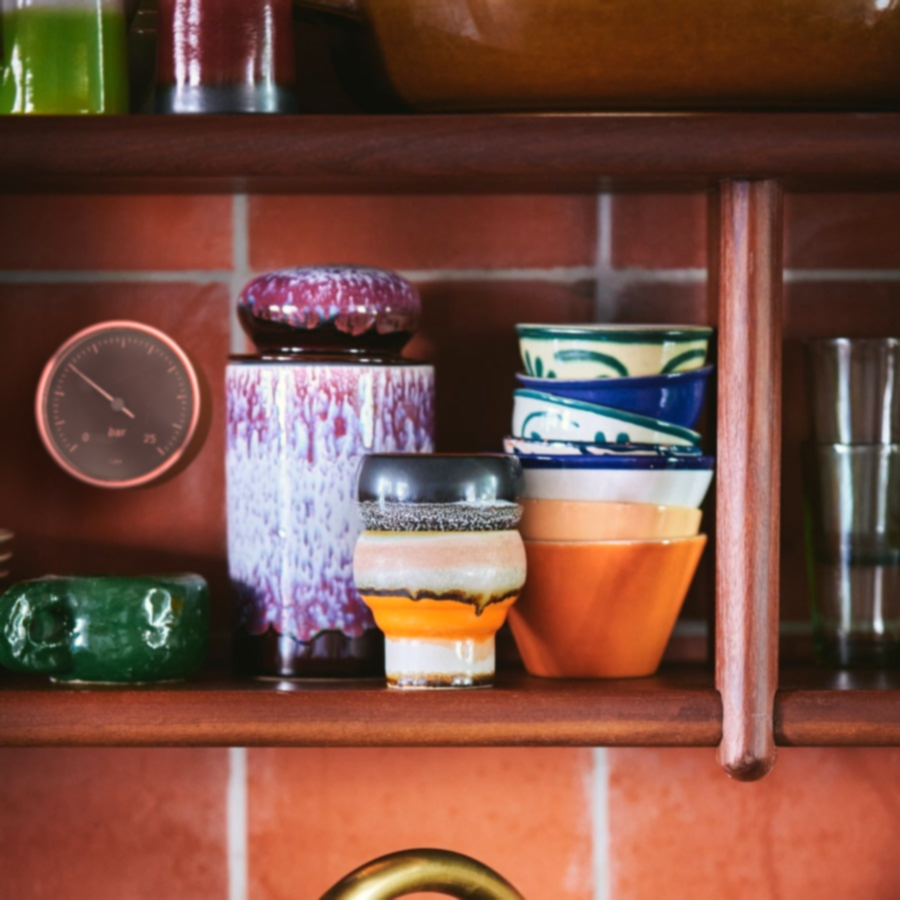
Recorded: 7.5 bar
